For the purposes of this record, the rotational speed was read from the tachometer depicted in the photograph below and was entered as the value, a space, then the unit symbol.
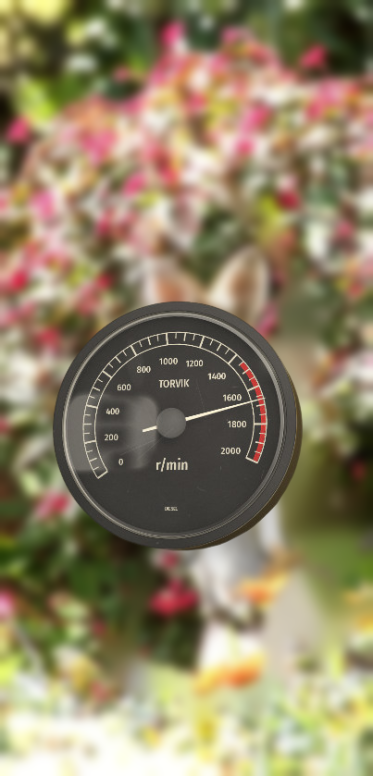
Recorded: 1675 rpm
